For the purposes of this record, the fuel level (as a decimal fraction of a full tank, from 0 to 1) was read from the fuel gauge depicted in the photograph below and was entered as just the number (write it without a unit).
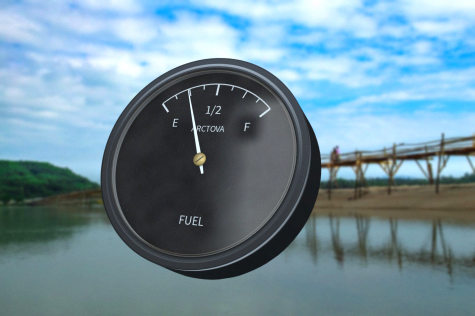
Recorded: 0.25
